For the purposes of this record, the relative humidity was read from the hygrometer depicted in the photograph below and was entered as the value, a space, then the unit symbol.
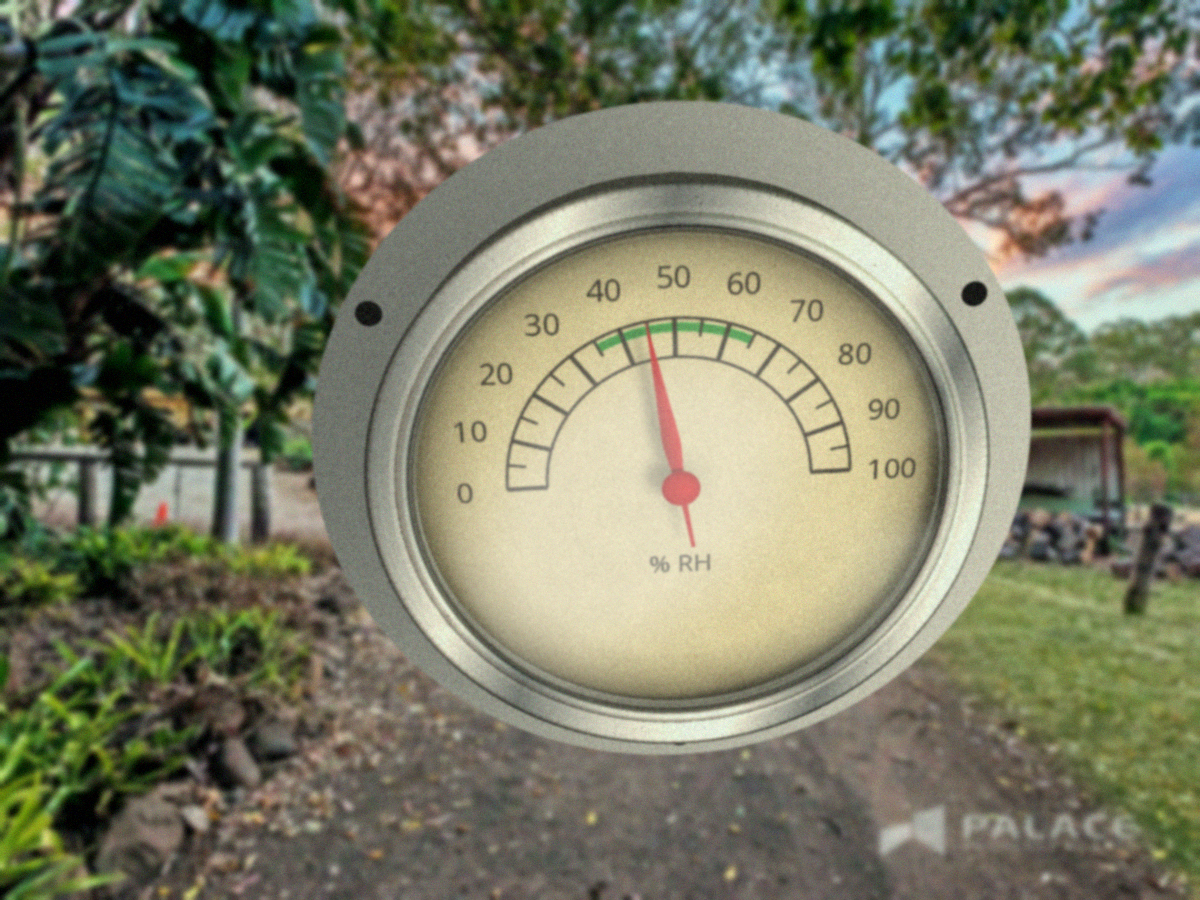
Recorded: 45 %
